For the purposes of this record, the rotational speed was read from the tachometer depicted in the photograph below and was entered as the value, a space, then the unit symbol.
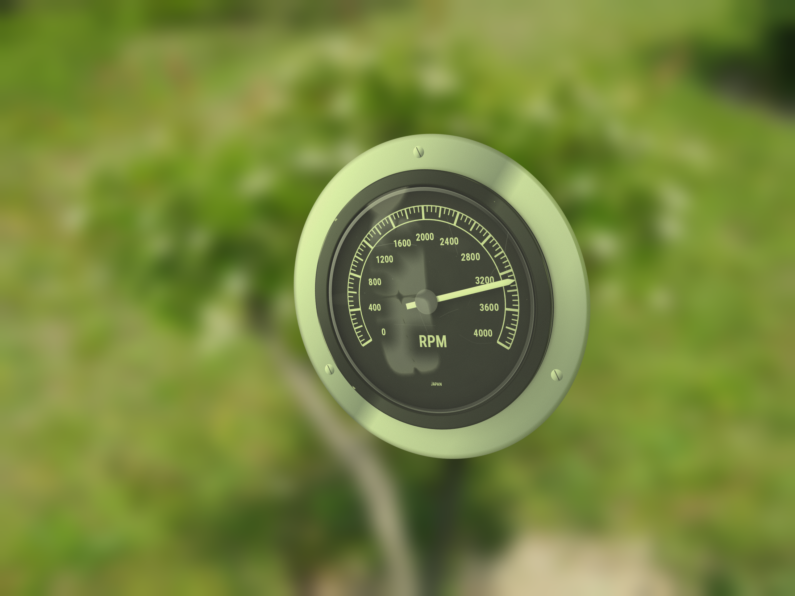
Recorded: 3300 rpm
